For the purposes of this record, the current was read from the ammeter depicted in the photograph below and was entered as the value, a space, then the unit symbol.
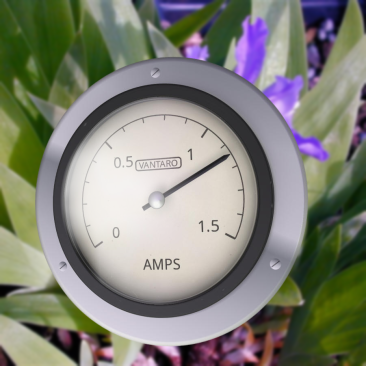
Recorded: 1.15 A
